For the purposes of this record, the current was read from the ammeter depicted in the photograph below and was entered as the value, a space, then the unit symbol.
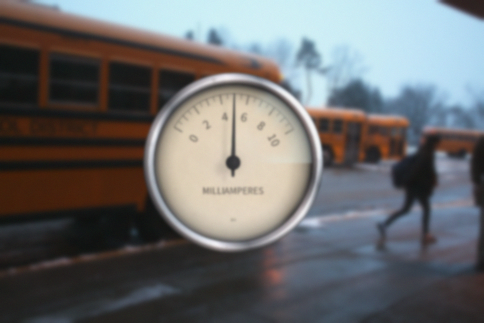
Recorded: 5 mA
